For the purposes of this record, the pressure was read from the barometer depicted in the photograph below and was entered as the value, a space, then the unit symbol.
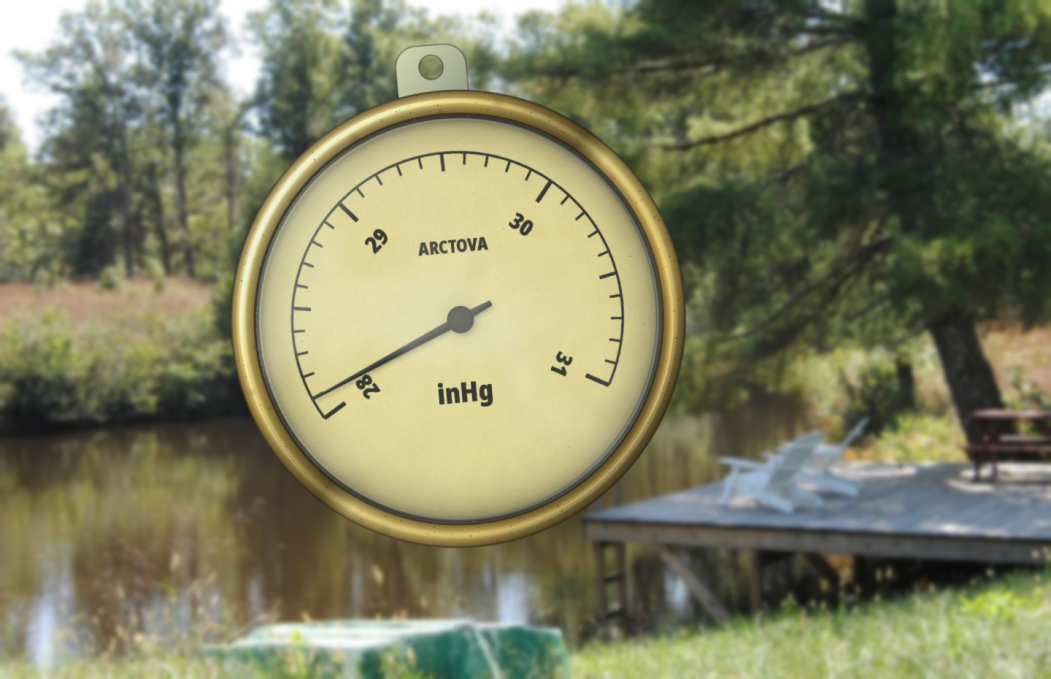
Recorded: 28.1 inHg
